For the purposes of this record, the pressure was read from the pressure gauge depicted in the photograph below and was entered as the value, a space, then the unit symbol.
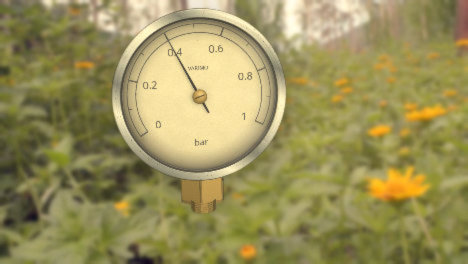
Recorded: 0.4 bar
